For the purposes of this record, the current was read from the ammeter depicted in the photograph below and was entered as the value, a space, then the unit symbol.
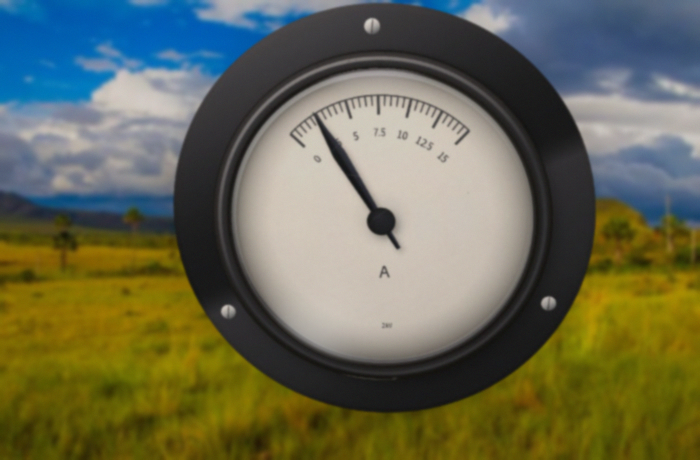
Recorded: 2.5 A
